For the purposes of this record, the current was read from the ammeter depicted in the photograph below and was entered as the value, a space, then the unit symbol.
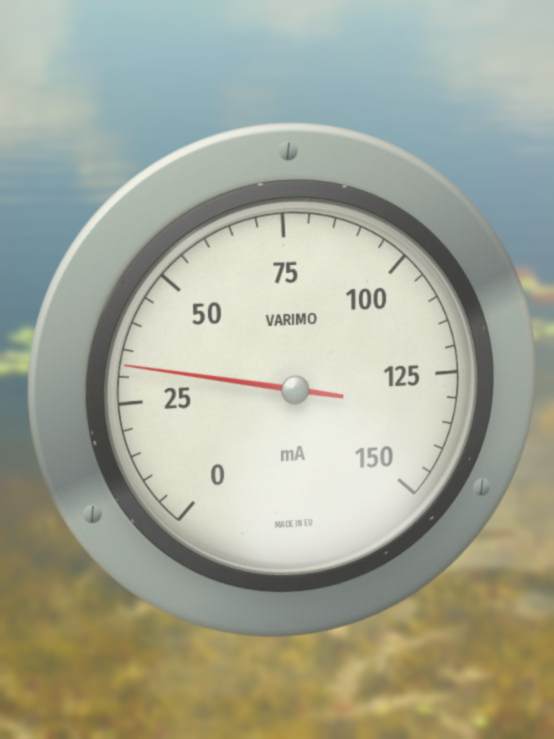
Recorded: 32.5 mA
